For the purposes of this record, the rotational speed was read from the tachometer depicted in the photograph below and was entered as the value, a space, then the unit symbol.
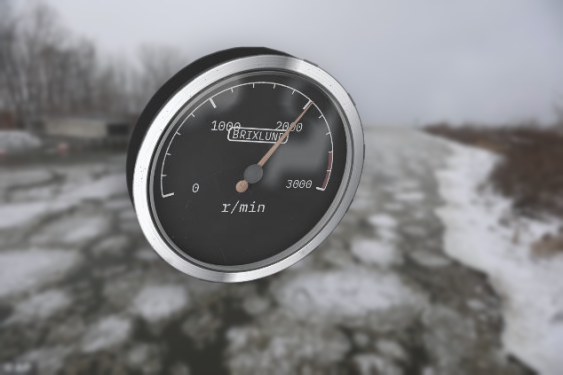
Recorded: 2000 rpm
